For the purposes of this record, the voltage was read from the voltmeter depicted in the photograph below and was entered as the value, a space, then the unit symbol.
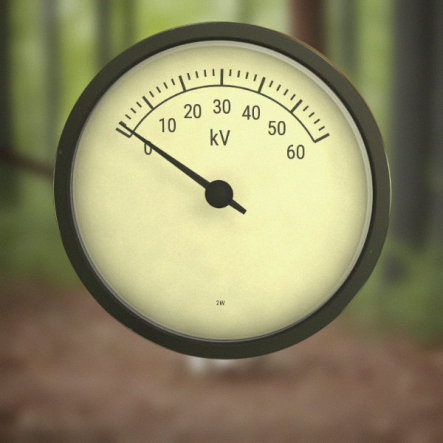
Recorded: 2 kV
